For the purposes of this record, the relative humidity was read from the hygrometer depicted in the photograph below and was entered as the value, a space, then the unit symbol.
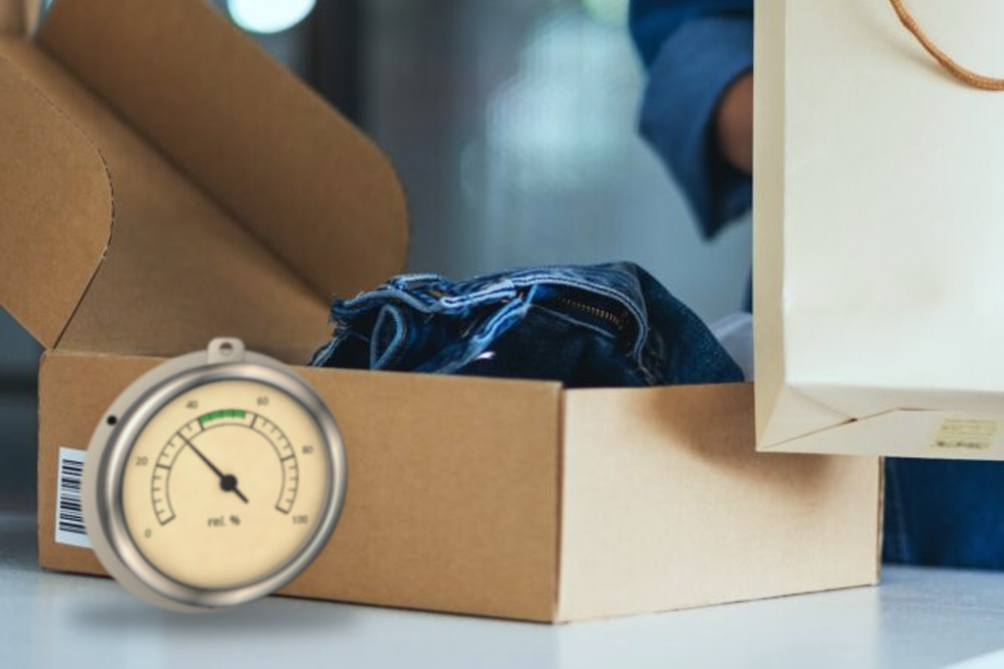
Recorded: 32 %
